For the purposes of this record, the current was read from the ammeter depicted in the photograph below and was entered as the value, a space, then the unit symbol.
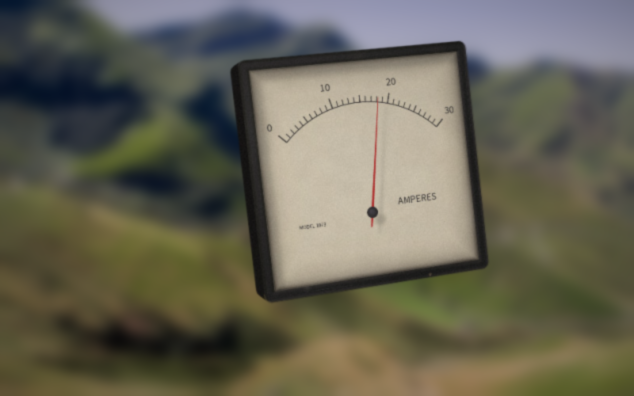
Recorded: 18 A
